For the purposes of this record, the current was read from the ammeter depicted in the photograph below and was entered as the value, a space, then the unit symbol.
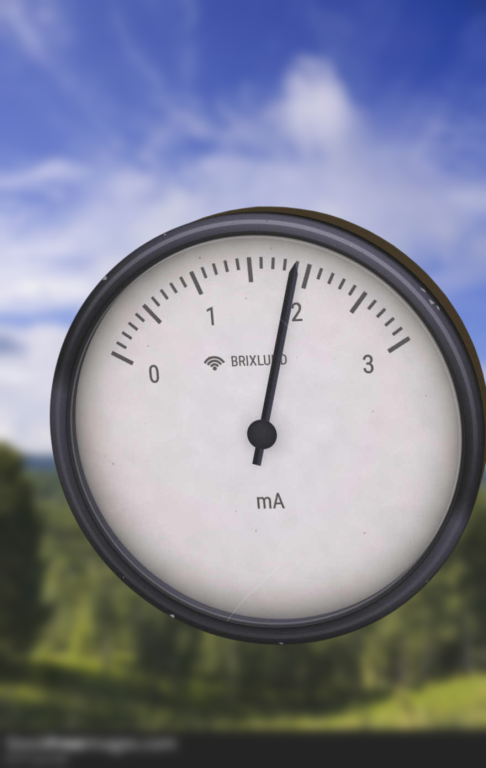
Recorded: 1.9 mA
